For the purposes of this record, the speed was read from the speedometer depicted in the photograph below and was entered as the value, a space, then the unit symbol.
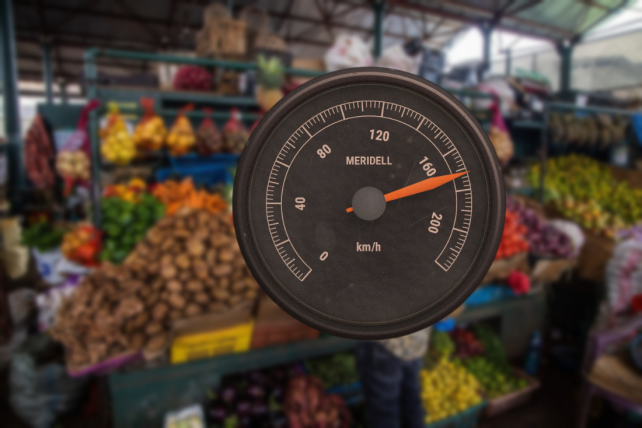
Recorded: 172 km/h
